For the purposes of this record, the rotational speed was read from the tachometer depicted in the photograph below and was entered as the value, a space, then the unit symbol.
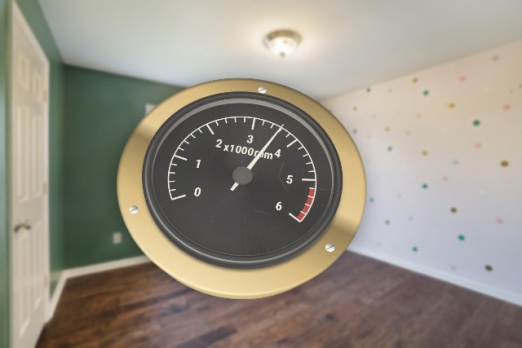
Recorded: 3600 rpm
